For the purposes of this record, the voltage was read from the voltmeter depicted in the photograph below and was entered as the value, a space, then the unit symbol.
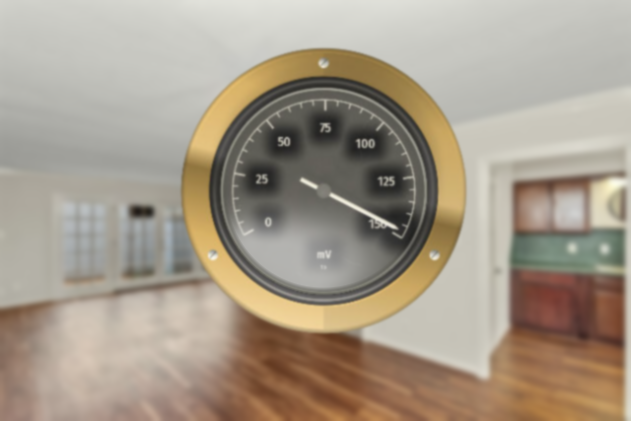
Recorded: 147.5 mV
